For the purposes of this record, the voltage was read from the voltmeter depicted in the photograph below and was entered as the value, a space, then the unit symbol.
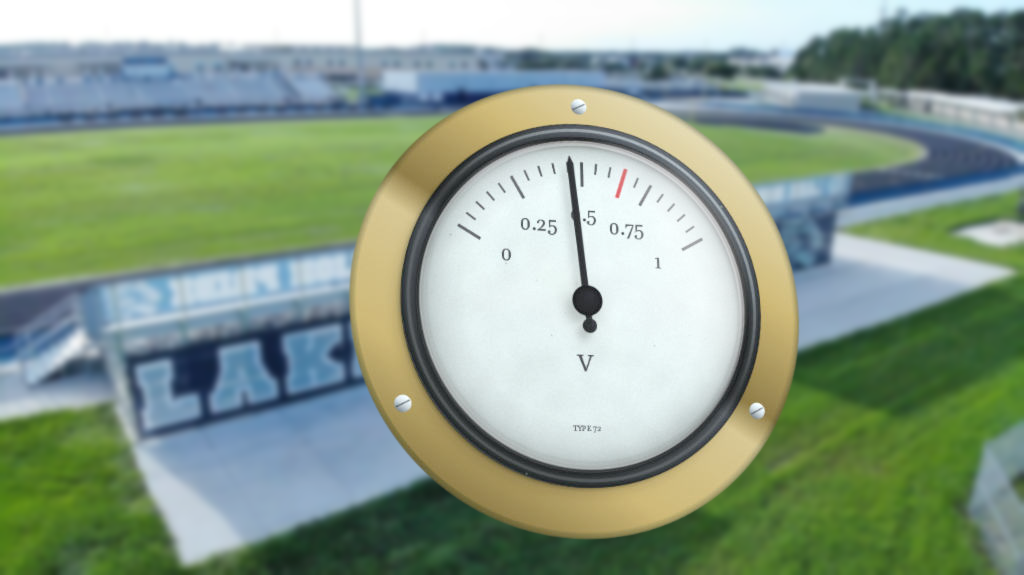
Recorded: 0.45 V
